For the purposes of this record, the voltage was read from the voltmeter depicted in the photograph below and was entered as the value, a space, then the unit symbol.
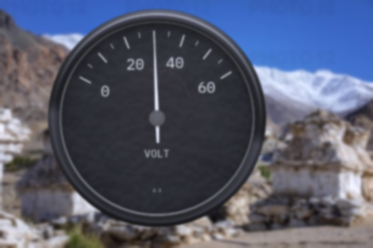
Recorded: 30 V
